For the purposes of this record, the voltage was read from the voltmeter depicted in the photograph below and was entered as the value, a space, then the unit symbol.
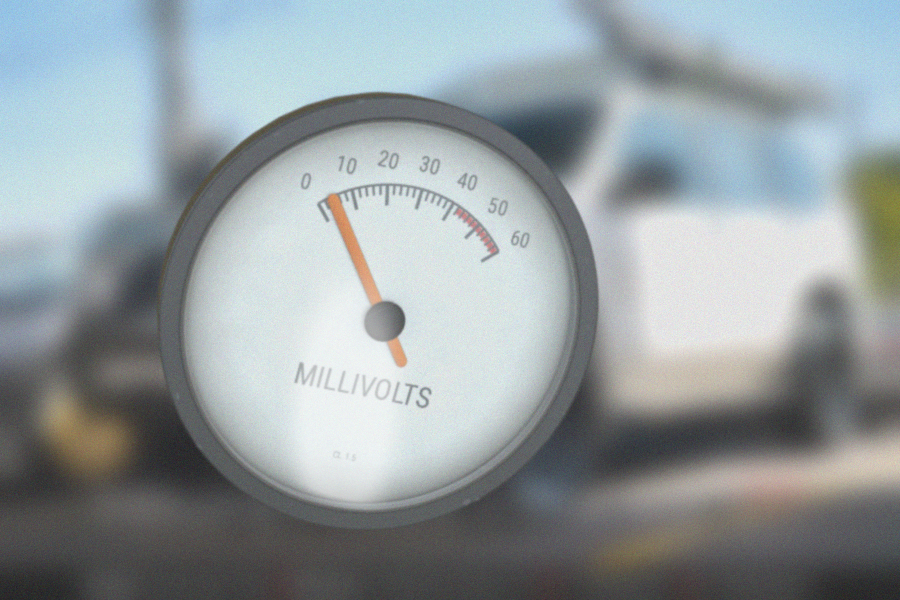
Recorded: 4 mV
